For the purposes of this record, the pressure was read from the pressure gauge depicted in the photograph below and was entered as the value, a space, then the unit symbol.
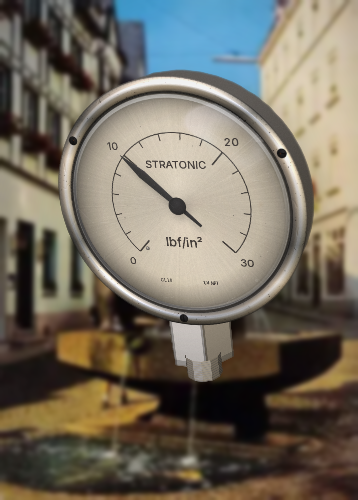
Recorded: 10 psi
